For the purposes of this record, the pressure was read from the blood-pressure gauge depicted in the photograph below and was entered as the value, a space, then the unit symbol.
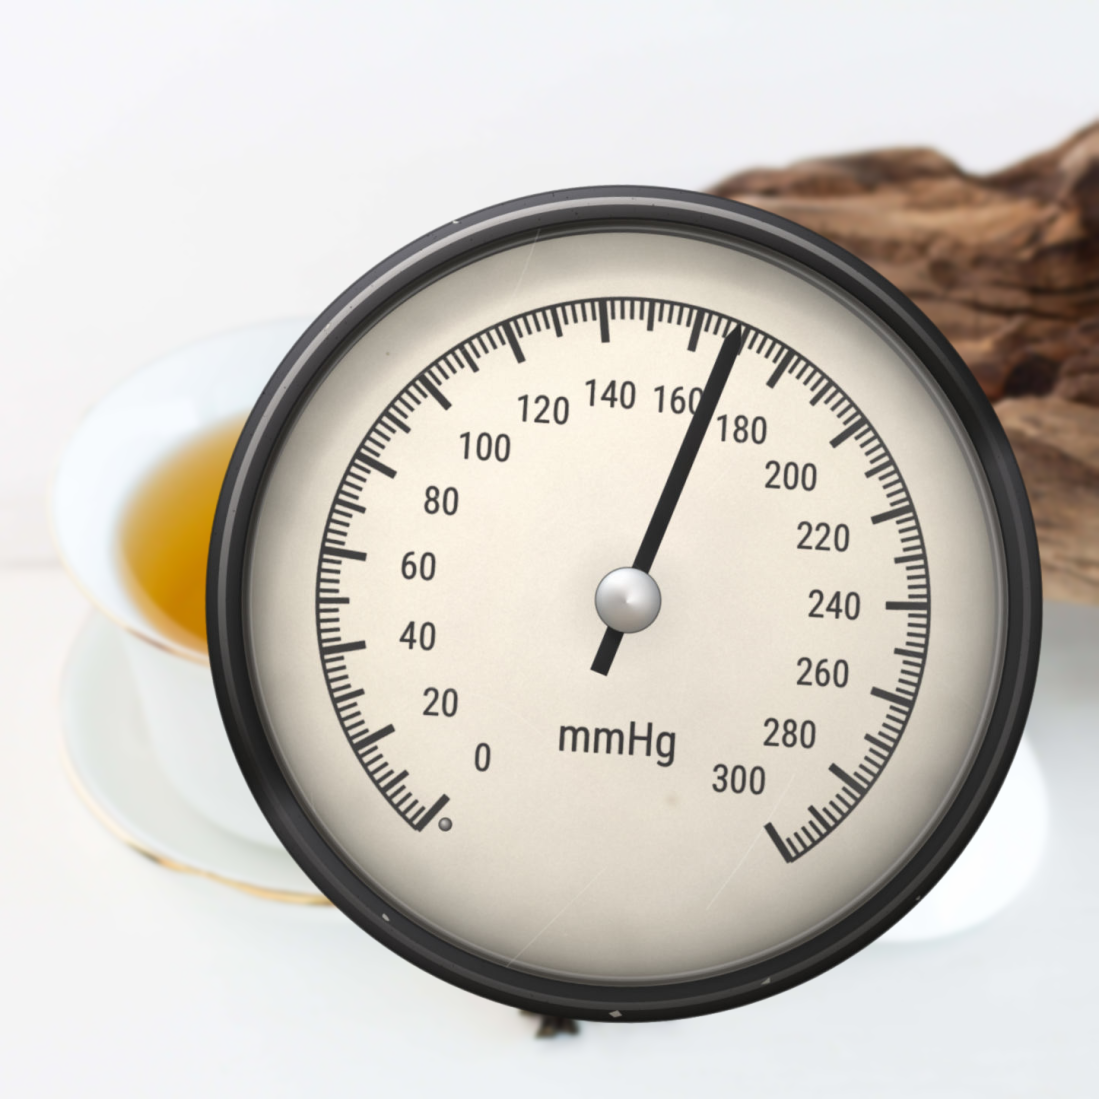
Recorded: 168 mmHg
